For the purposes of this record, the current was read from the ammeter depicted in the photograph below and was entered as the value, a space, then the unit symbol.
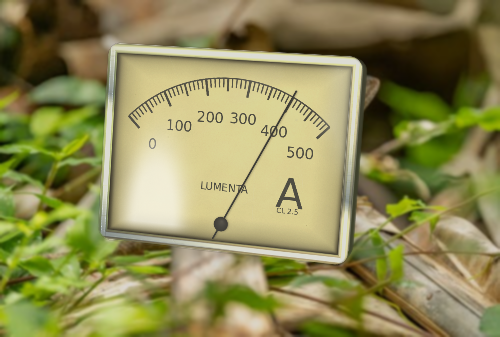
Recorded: 400 A
